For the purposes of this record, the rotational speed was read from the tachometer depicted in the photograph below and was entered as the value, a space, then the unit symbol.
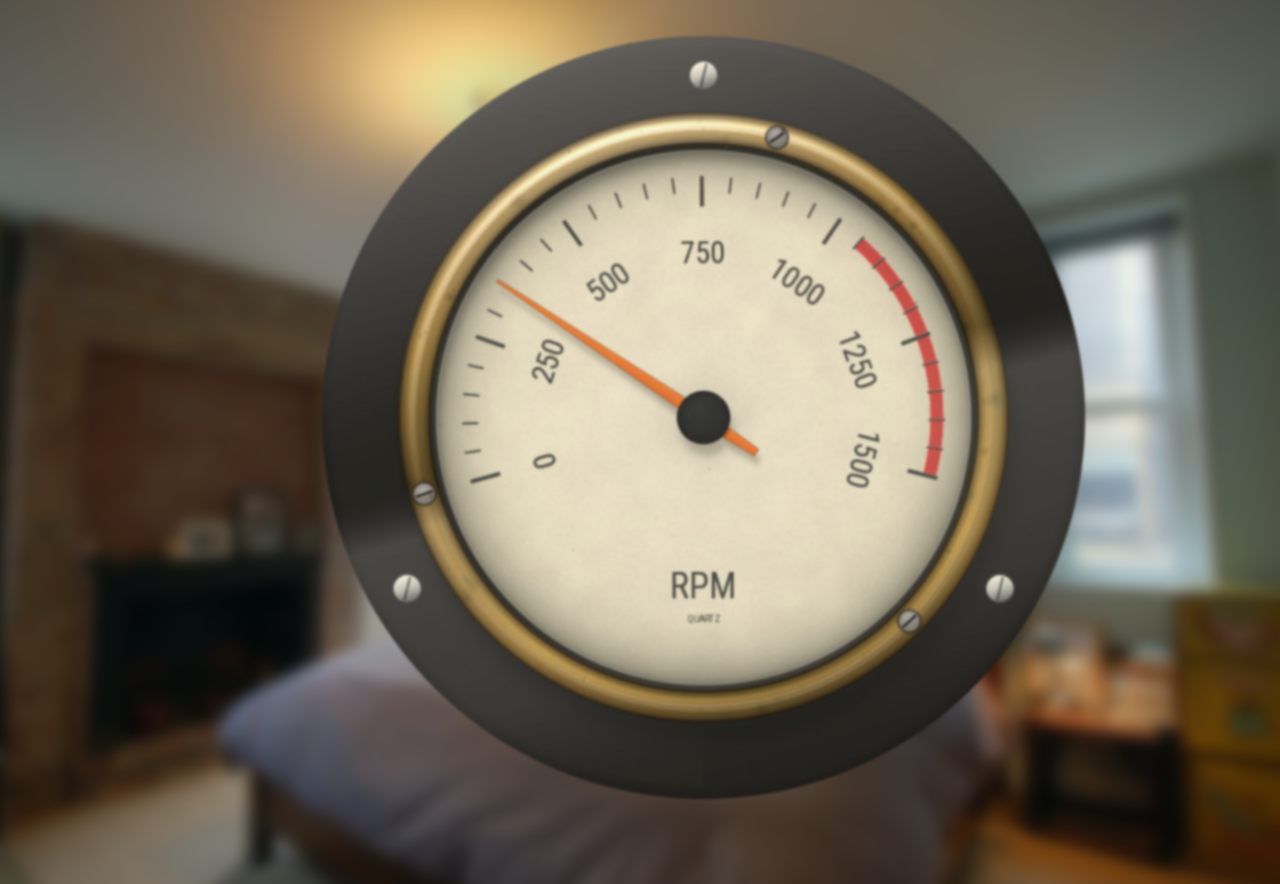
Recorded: 350 rpm
